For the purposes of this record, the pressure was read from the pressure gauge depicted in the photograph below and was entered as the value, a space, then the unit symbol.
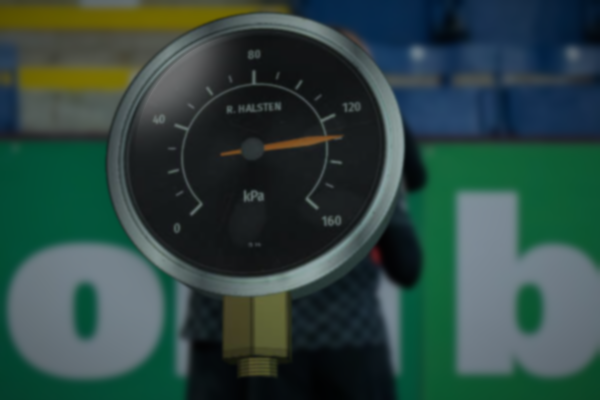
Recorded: 130 kPa
